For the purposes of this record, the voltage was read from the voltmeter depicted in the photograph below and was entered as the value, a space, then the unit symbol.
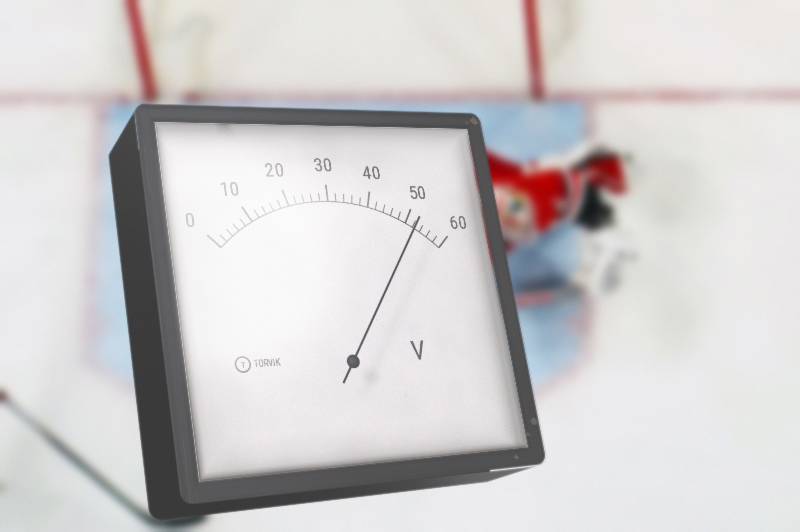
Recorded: 52 V
